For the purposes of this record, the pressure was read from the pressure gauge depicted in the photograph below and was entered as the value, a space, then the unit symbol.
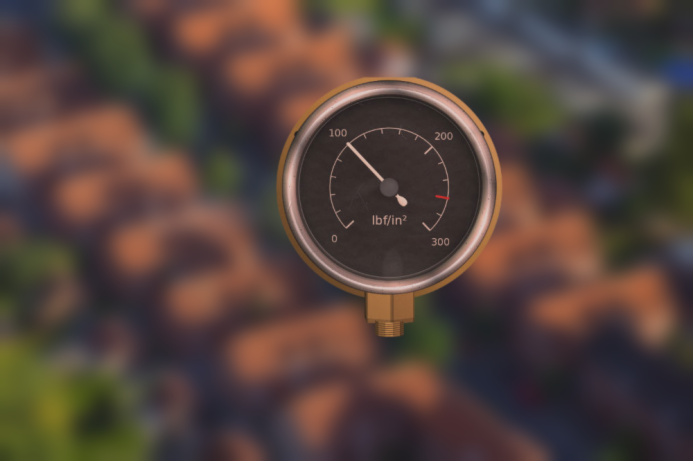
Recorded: 100 psi
